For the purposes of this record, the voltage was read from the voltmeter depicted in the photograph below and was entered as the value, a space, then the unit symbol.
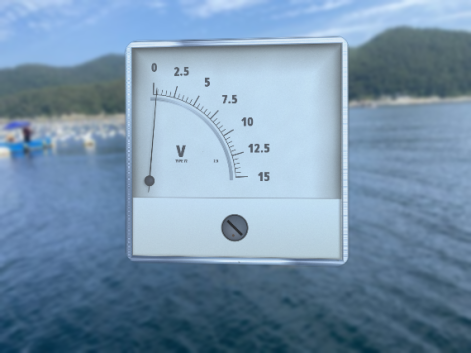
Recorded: 0.5 V
